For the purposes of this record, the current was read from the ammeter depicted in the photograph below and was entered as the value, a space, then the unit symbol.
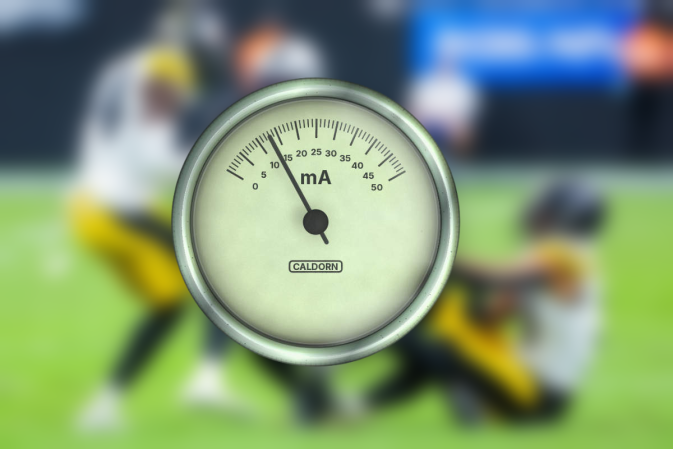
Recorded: 13 mA
